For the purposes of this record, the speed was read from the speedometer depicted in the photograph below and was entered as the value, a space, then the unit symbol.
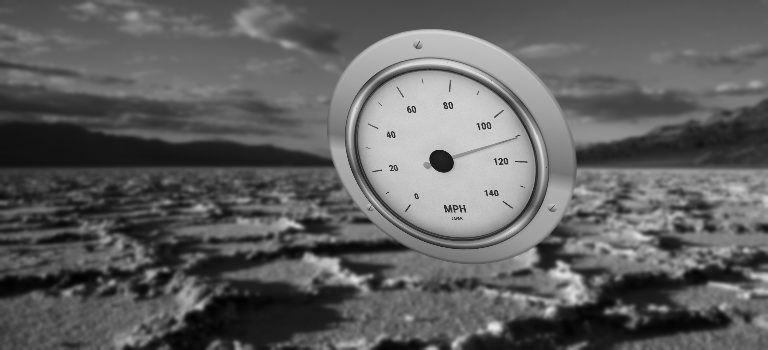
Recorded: 110 mph
